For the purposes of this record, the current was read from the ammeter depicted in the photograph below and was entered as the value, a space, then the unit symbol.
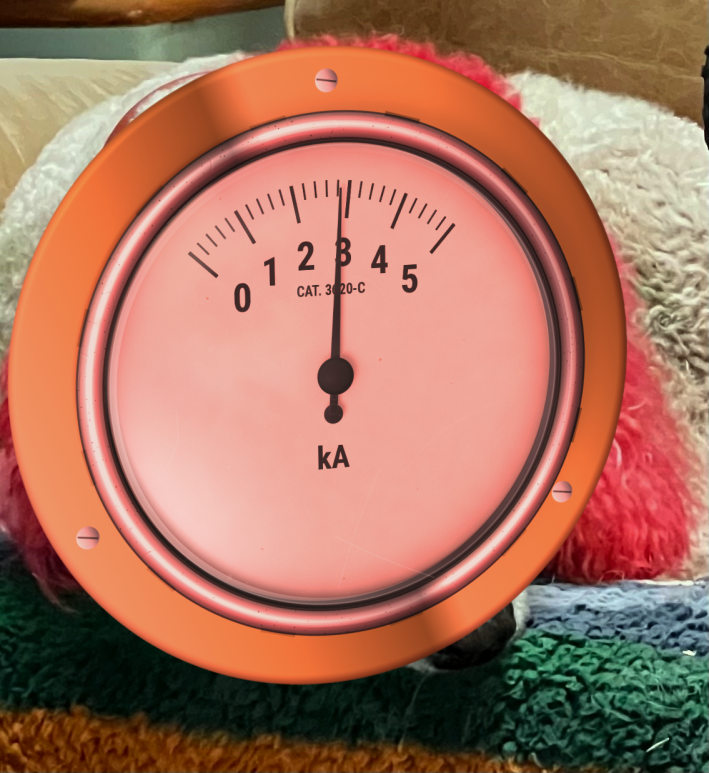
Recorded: 2.8 kA
